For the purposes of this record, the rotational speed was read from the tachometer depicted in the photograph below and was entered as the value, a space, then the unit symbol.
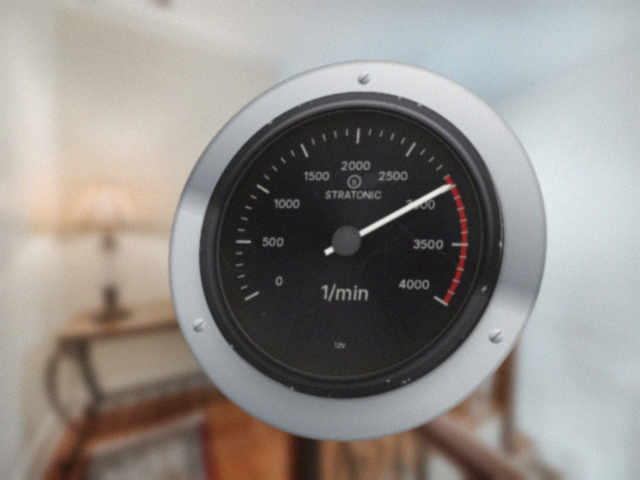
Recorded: 3000 rpm
